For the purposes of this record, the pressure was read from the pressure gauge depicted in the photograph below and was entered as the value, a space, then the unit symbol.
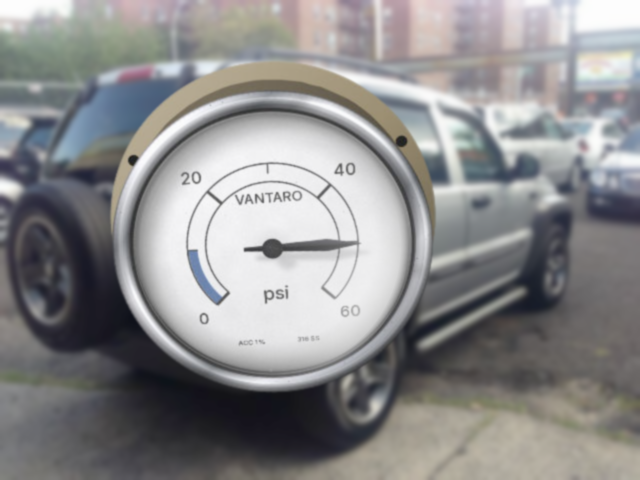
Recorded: 50 psi
